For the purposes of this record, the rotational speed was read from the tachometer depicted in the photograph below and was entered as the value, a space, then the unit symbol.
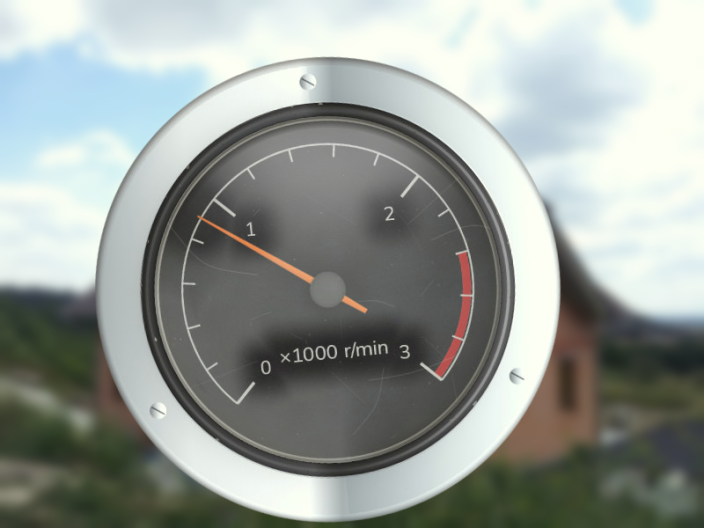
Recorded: 900 rpm
